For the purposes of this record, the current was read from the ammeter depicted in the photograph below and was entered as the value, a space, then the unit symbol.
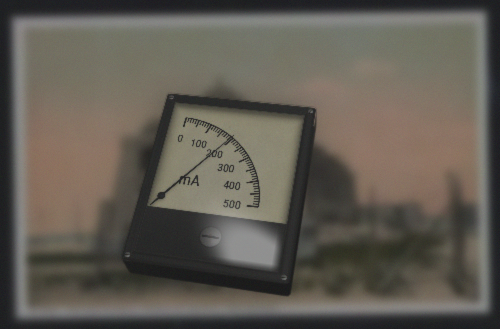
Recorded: 200 mA
